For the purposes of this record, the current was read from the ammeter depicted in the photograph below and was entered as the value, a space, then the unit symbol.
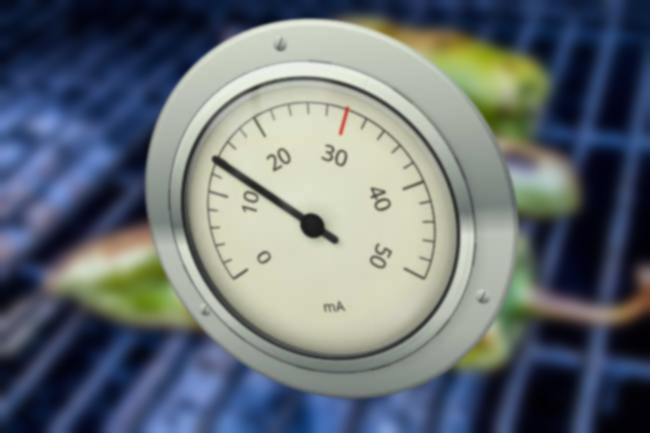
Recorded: 14 mA
